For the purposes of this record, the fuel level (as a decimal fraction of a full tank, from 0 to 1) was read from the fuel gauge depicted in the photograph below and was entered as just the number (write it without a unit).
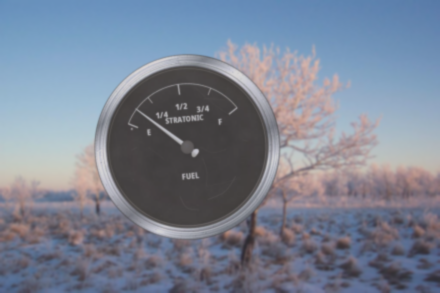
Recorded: 0.125
